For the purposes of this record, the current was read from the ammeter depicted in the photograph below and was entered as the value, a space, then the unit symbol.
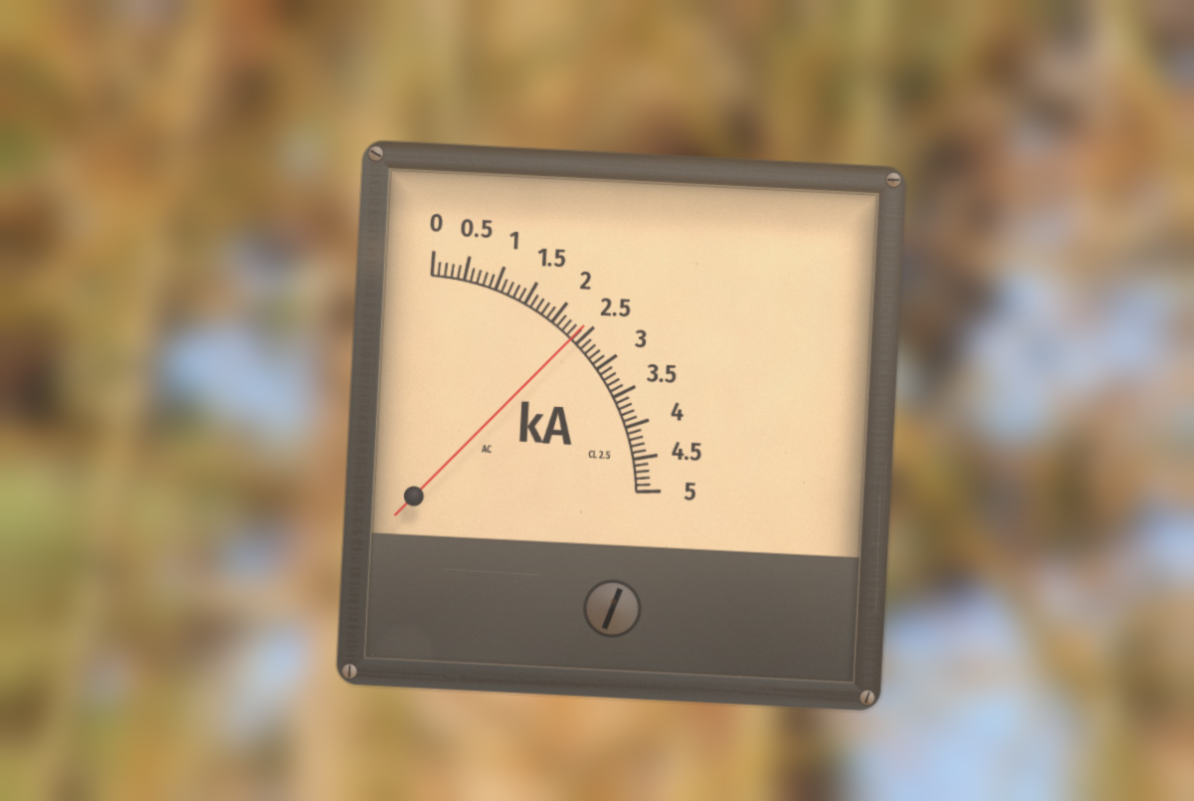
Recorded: 2.4 kA
